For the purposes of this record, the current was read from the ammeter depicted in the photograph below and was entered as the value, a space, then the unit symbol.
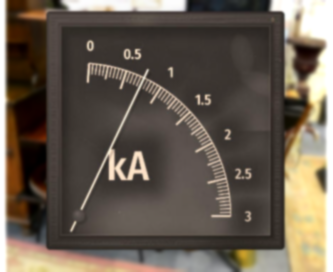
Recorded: 0.75 kA
